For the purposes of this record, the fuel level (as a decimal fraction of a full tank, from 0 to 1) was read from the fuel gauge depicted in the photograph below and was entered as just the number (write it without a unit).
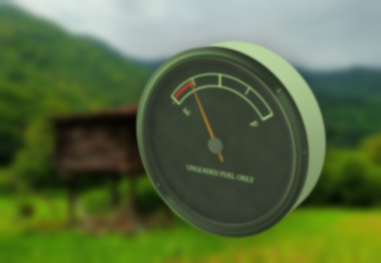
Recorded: 0.25
